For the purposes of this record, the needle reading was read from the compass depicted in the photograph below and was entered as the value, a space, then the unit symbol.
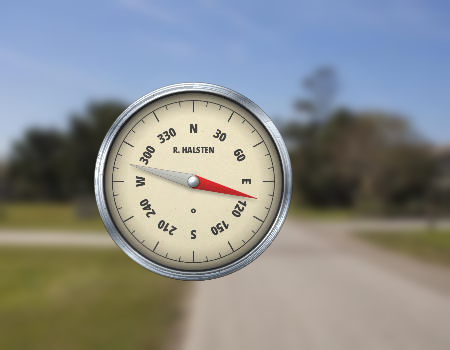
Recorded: 105 °
